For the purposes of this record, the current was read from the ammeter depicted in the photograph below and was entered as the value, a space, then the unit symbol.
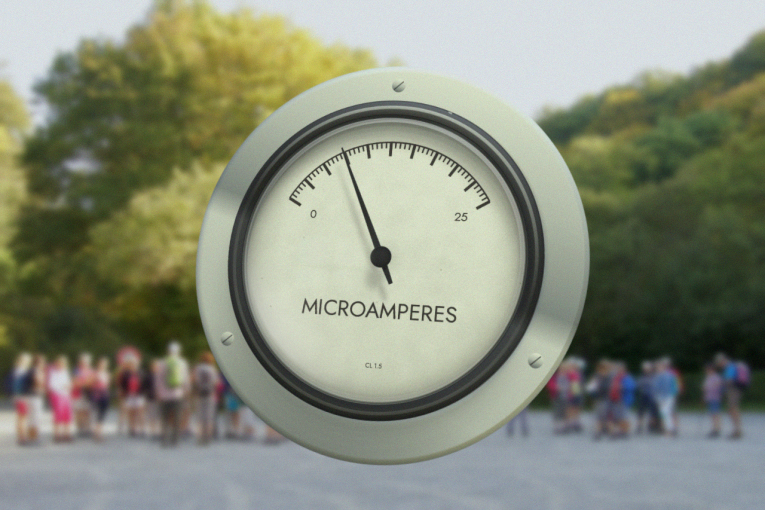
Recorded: 7.5 µA
